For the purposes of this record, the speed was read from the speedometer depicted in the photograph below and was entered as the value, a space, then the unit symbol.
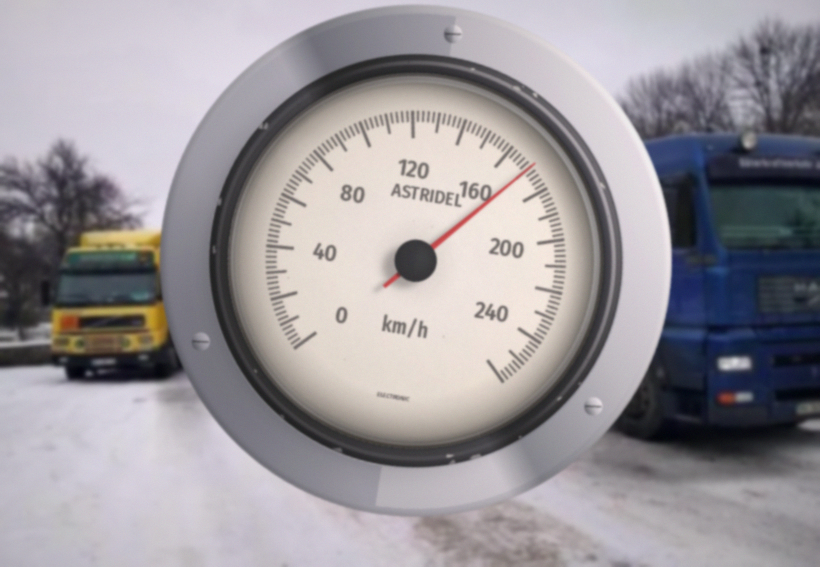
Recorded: 170 km/h
